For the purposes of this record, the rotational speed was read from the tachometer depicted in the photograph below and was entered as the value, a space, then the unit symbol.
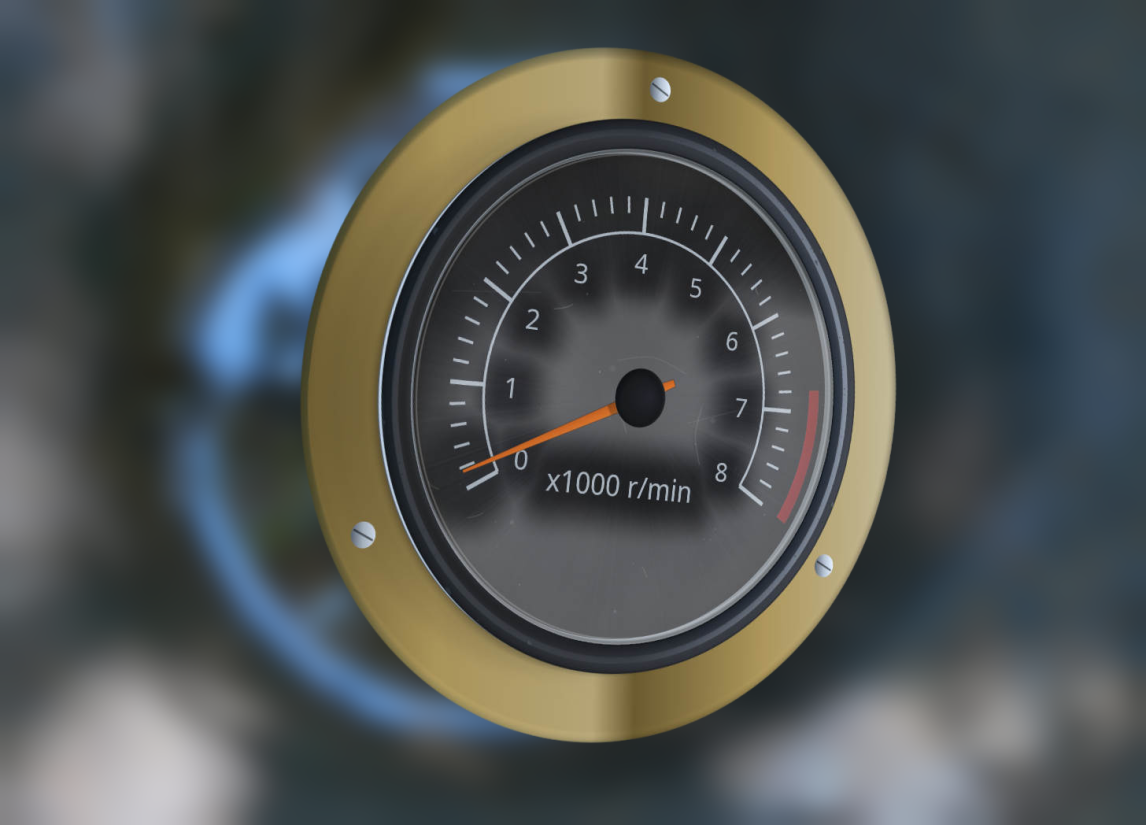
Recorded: 200 rpm
